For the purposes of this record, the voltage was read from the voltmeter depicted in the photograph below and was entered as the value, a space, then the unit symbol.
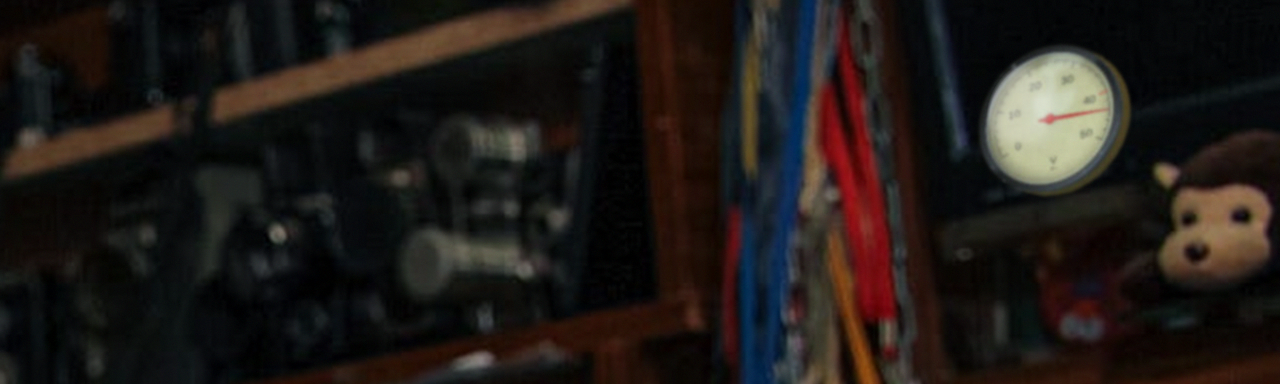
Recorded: 44 V
